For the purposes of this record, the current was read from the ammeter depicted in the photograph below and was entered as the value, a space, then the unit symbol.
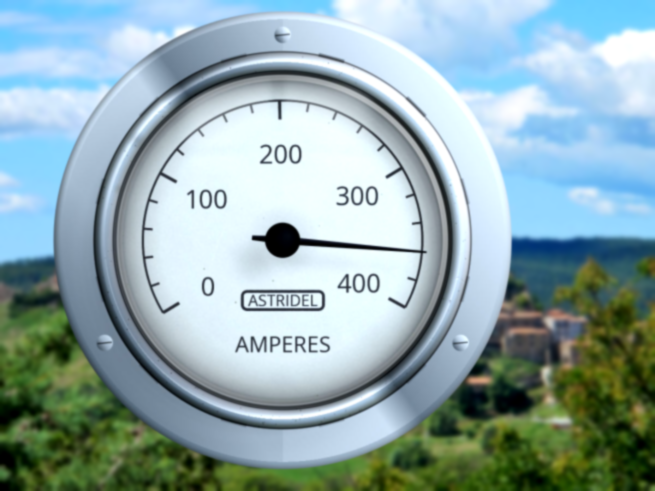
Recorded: 360 A
